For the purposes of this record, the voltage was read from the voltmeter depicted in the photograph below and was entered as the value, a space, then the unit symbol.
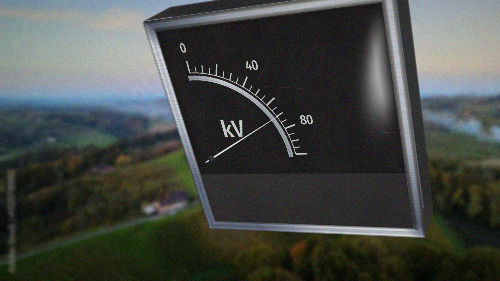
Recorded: 70 kV
